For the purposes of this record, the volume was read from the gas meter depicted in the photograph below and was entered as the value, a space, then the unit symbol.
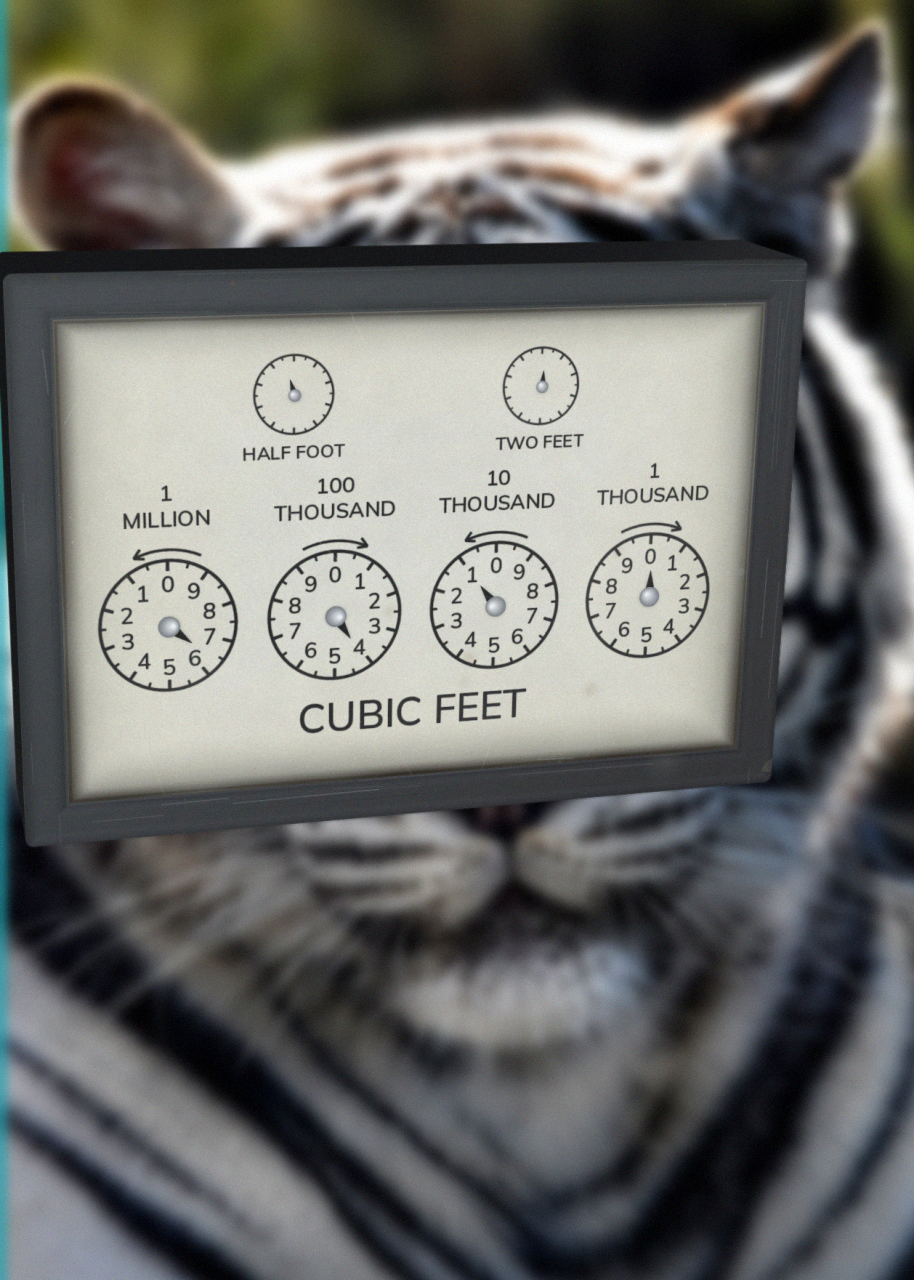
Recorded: 641000 ft³
